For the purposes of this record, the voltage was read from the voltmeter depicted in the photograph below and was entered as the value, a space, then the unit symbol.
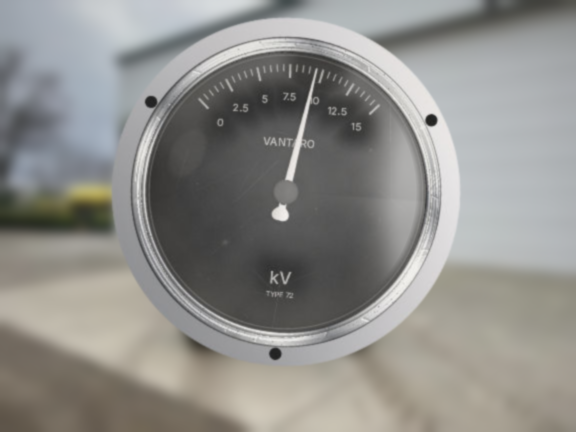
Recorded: 9.5 kV
